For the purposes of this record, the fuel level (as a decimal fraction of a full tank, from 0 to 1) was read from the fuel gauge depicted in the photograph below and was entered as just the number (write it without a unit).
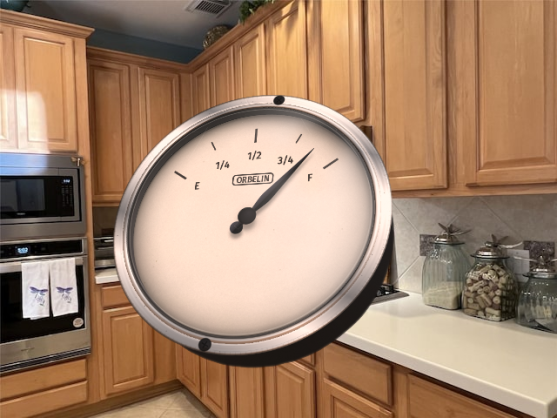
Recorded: 0.875
